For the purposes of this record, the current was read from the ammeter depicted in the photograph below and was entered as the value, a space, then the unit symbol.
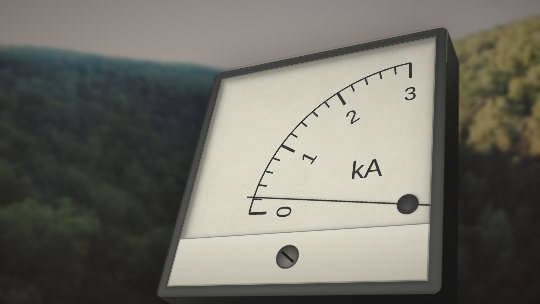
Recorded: 0.2 kA
